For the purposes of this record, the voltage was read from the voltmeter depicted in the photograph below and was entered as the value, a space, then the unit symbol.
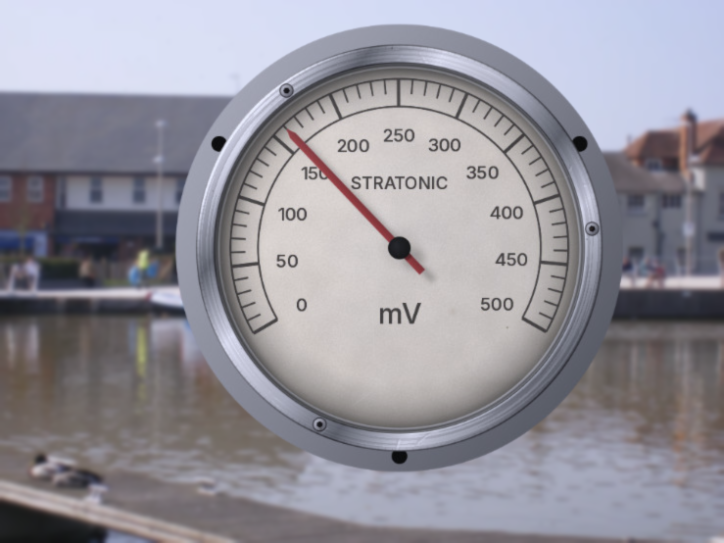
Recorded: 160 mV
